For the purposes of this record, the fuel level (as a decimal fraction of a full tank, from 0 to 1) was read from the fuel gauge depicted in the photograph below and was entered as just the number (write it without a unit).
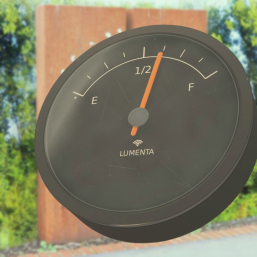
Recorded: 0.625
